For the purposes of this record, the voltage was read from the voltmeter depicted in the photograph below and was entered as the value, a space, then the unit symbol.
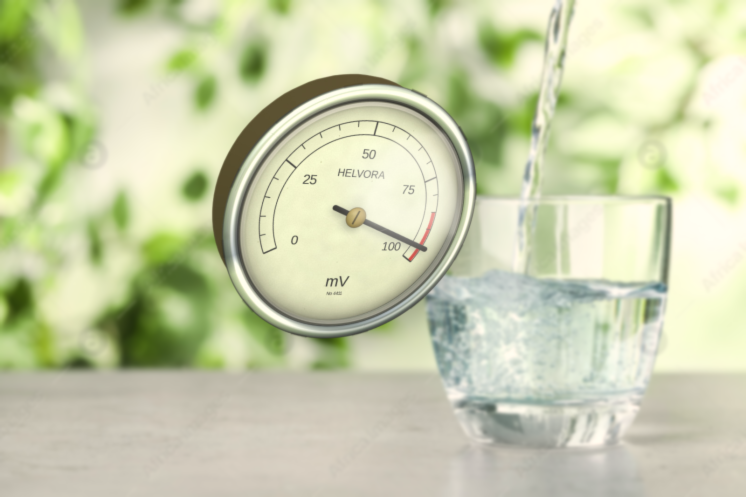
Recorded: 95 mV
